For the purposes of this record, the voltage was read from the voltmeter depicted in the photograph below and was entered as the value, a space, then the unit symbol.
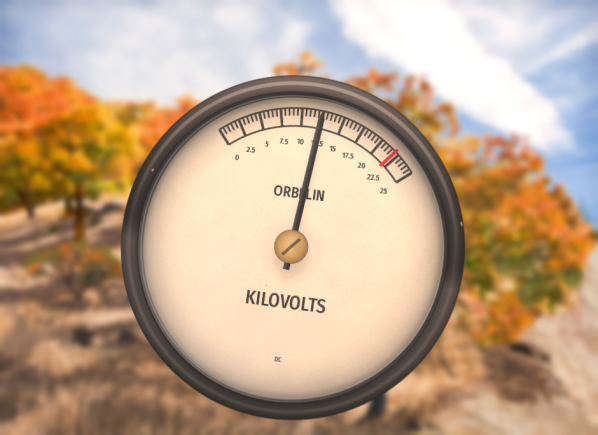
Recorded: 12.5 kV
